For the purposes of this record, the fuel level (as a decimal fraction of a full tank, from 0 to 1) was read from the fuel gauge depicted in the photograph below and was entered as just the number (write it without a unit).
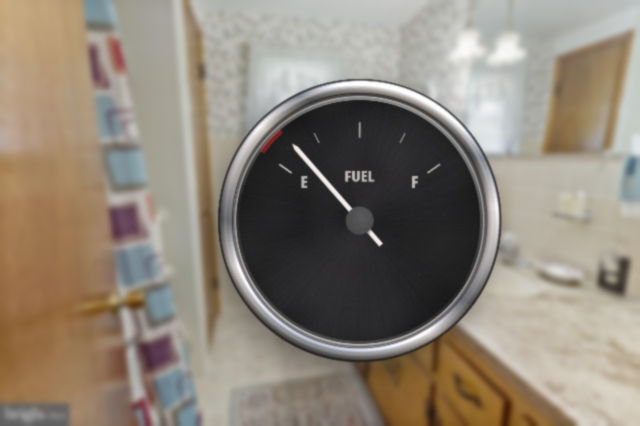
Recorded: 0.125
